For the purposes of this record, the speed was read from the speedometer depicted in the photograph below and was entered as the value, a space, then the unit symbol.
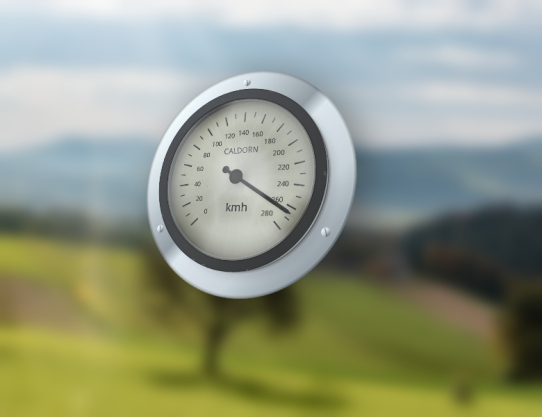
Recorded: 265 km/h
